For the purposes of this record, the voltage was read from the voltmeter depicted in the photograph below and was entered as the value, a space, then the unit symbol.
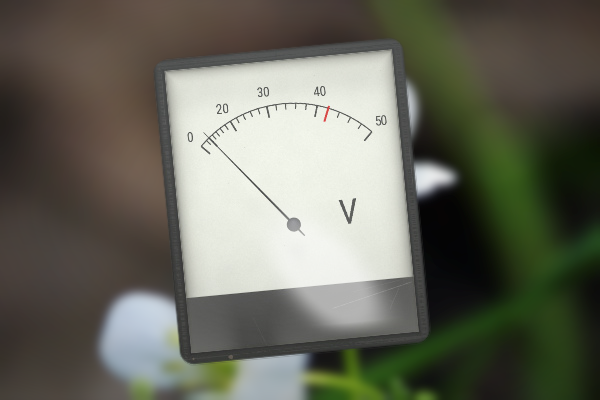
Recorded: 10 V
